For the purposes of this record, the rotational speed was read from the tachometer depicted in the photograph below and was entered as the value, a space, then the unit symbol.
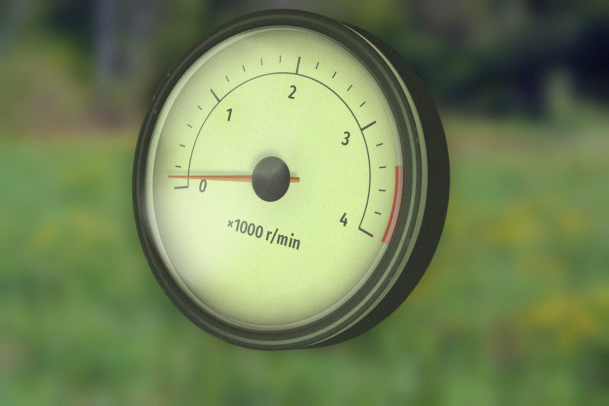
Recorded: 100 rpm
